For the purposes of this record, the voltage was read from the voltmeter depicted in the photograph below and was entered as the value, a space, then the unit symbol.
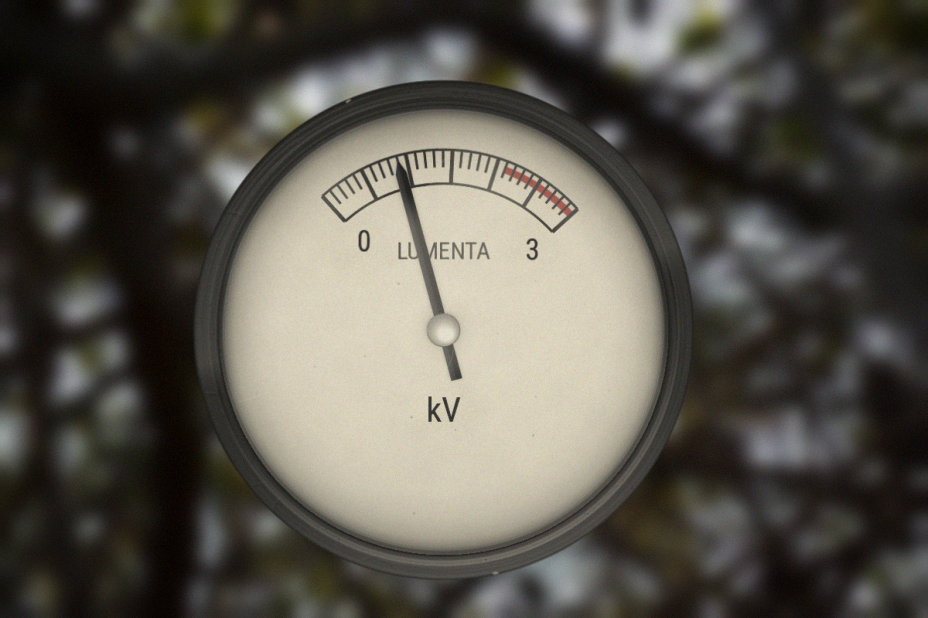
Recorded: 0.9 kV
